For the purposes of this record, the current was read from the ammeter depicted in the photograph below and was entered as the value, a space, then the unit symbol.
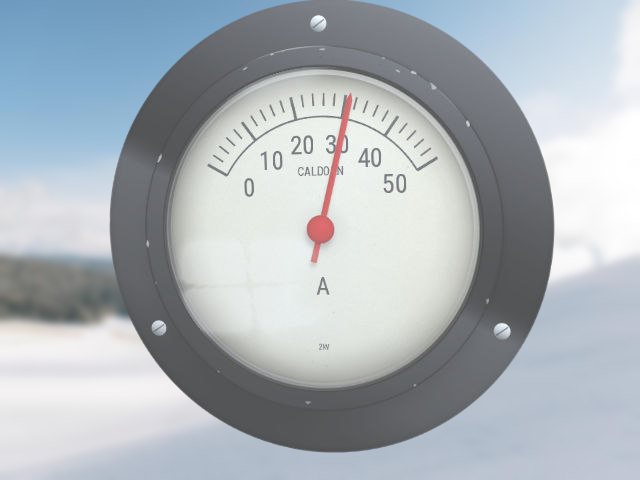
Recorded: 31 A
